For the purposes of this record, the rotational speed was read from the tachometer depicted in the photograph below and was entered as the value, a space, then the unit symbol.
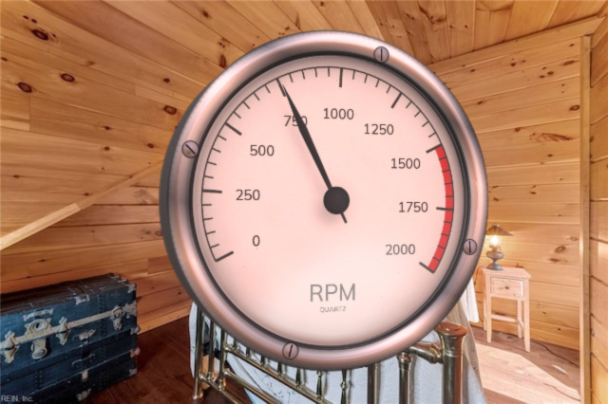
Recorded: 750 rpm
